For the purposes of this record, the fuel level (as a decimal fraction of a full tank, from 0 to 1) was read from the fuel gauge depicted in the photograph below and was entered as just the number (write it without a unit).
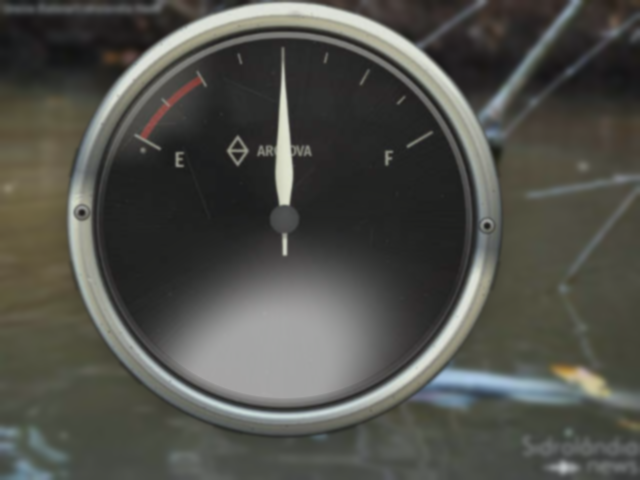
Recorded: 0.5
